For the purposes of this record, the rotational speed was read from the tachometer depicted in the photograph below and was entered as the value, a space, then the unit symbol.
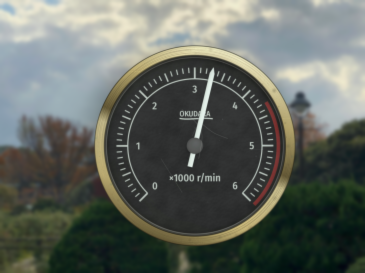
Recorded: 3300 rpm
